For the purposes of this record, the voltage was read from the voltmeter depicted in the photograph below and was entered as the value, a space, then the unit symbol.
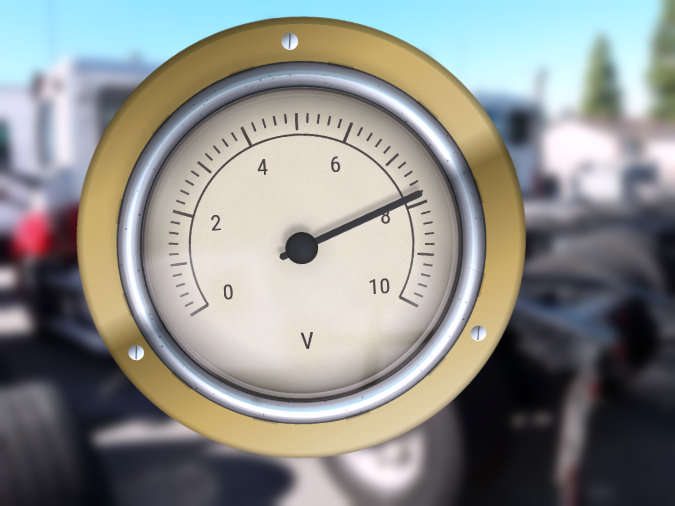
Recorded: 7.8 V
